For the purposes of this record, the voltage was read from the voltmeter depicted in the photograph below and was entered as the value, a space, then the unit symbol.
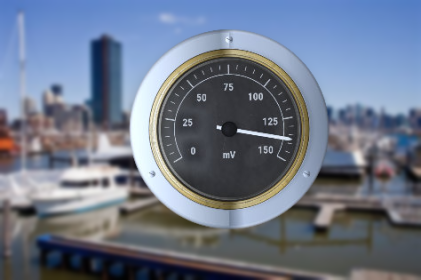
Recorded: 137.5 mV
